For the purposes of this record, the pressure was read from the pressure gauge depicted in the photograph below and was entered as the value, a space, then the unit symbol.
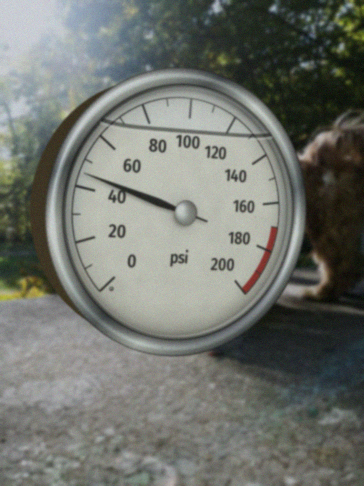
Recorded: 45 psi
